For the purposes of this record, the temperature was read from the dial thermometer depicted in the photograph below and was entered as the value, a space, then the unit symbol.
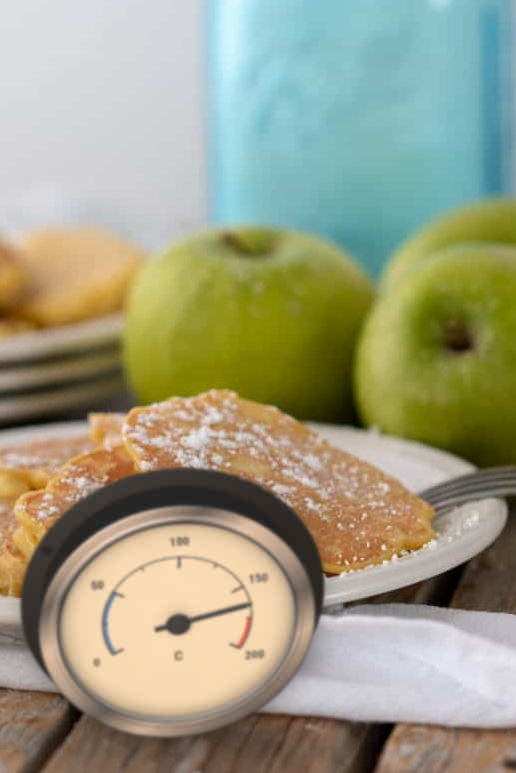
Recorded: 162.5 °C
